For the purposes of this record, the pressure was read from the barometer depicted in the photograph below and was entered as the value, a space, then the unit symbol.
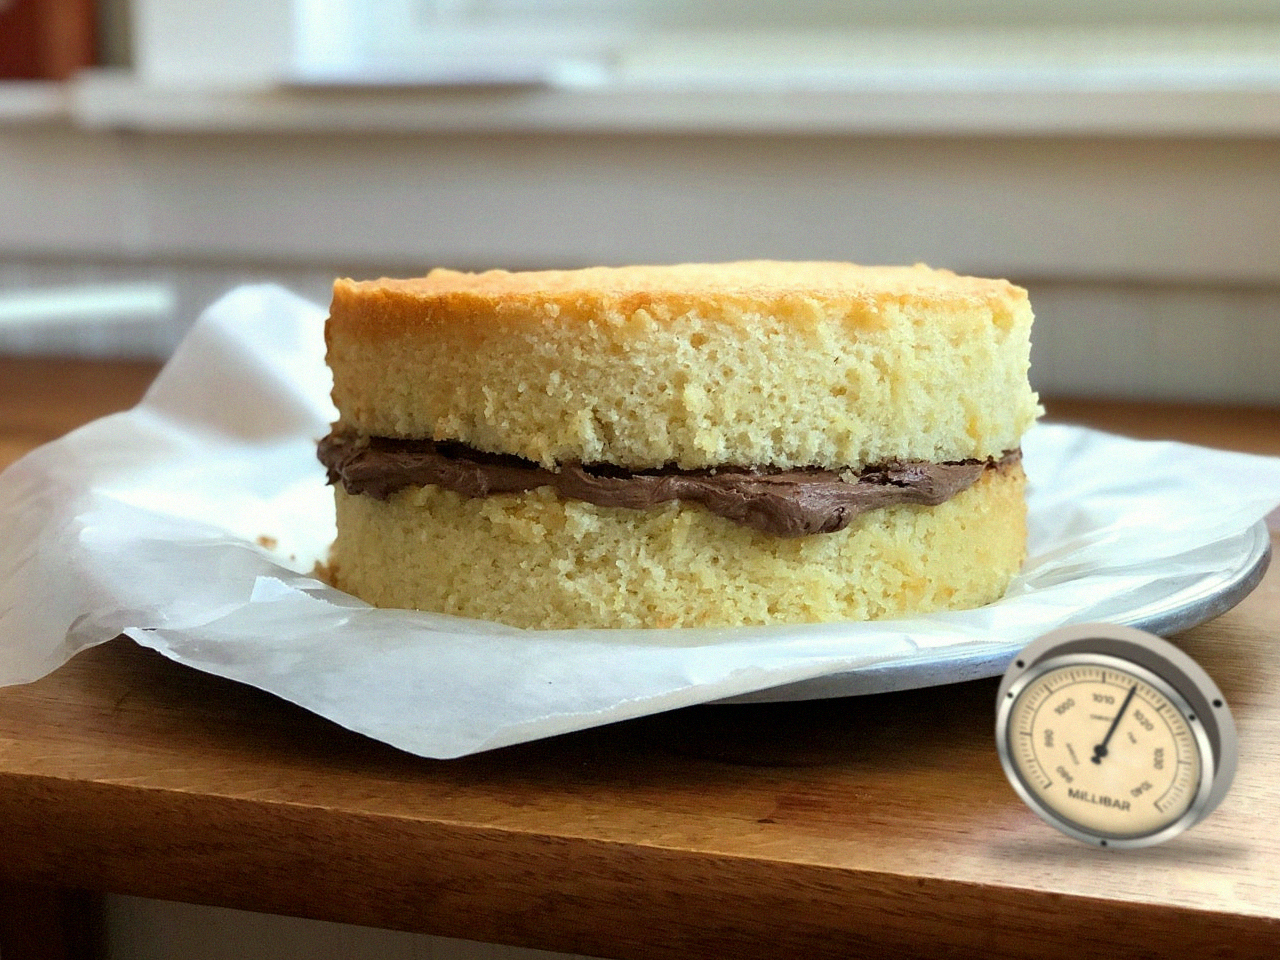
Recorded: 1015 mbar
